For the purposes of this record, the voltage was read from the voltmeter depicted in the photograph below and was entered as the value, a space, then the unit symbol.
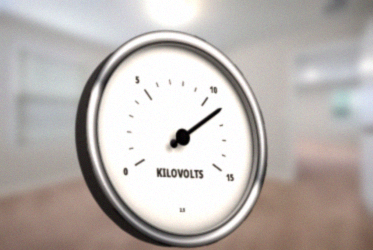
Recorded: 11 kV
